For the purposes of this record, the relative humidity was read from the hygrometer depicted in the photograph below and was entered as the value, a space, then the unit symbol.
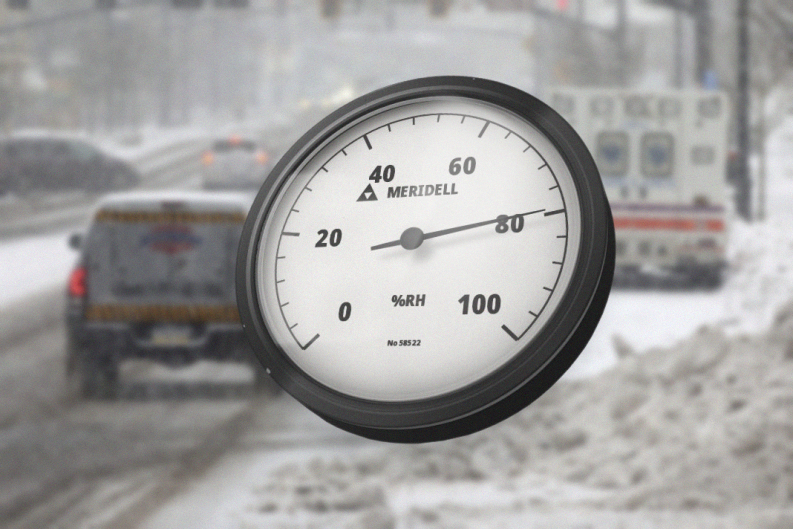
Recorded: 80 %
